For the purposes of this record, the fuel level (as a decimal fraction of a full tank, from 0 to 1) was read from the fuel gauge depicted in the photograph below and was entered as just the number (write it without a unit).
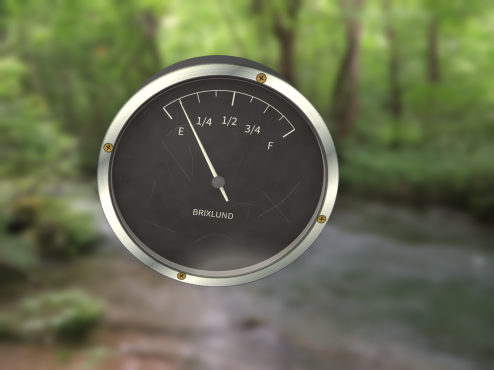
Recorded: 0.125
